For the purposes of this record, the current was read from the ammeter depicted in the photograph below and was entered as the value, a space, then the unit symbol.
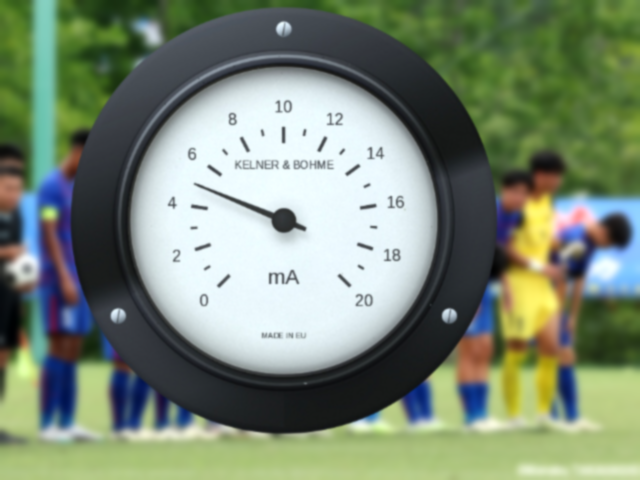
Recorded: 5 mA
